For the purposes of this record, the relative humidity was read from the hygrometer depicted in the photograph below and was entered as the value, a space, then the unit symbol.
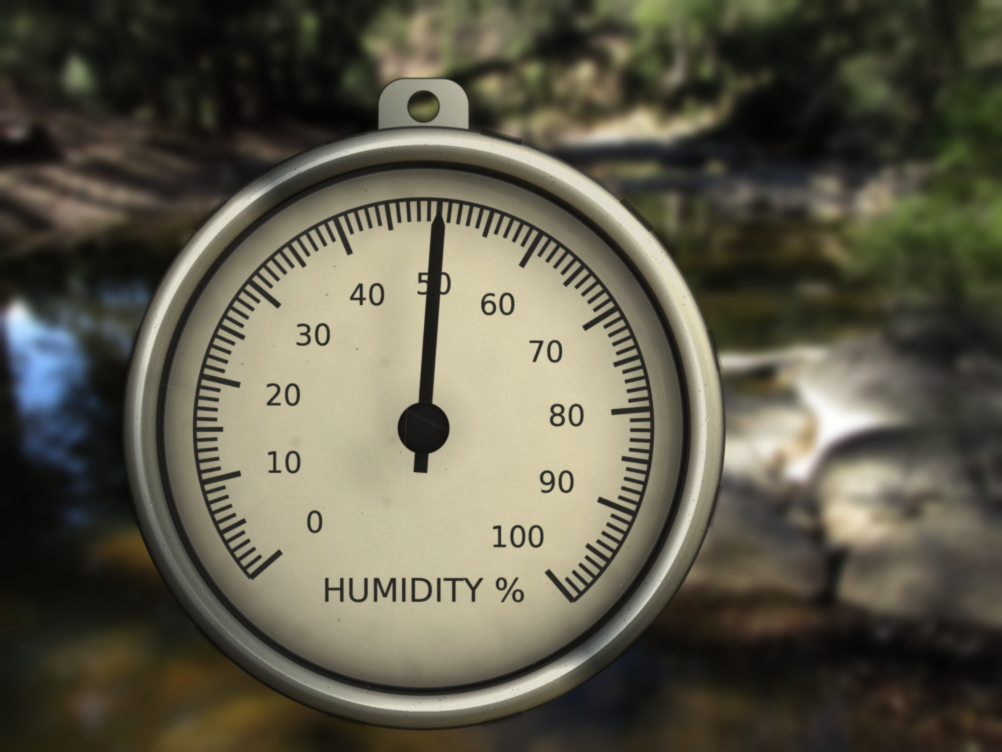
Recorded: 50 %
